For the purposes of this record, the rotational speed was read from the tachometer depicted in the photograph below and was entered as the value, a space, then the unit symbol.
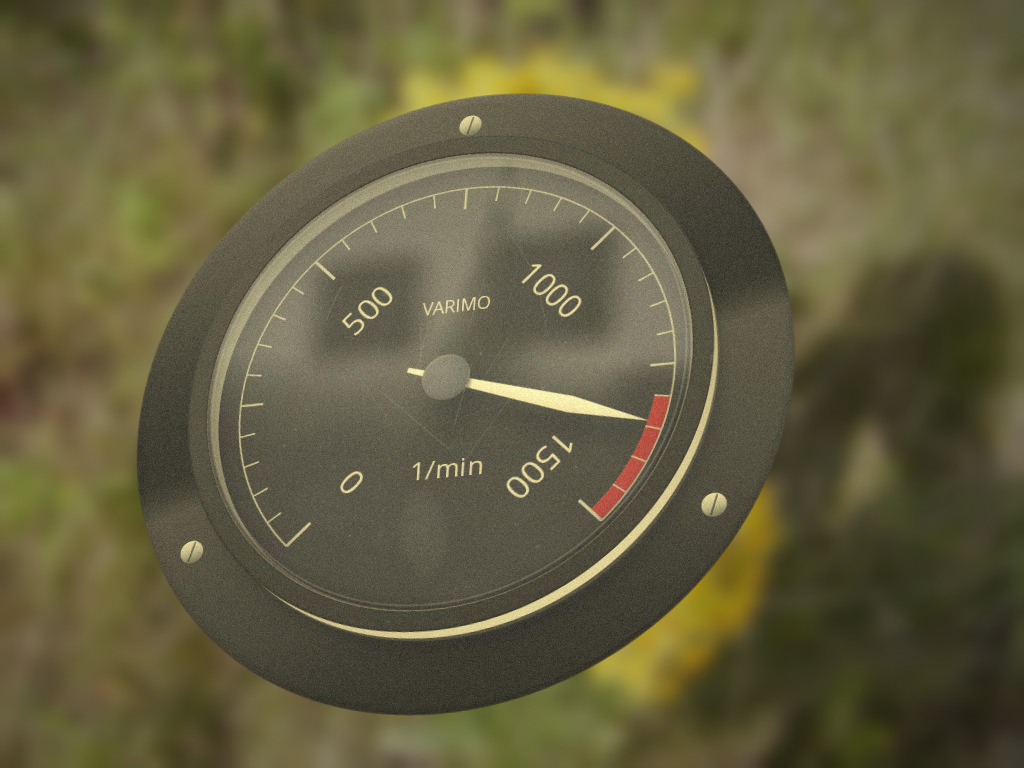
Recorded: 1350 rpm
